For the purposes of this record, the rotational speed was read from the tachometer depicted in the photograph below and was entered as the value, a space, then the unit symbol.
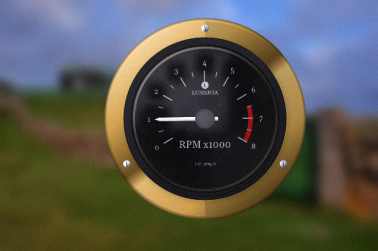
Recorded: 1000 rpm
